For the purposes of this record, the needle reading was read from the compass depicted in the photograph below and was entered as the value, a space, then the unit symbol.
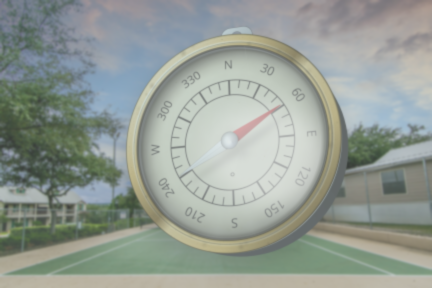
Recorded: 60 °
